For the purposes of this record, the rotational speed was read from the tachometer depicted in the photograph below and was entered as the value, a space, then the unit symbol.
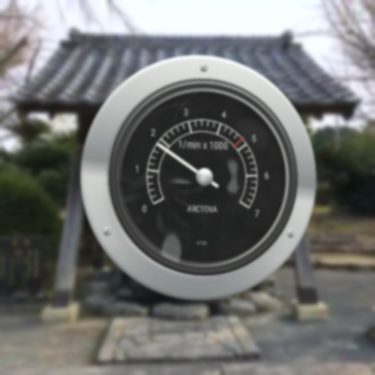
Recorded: 1800 rpm
